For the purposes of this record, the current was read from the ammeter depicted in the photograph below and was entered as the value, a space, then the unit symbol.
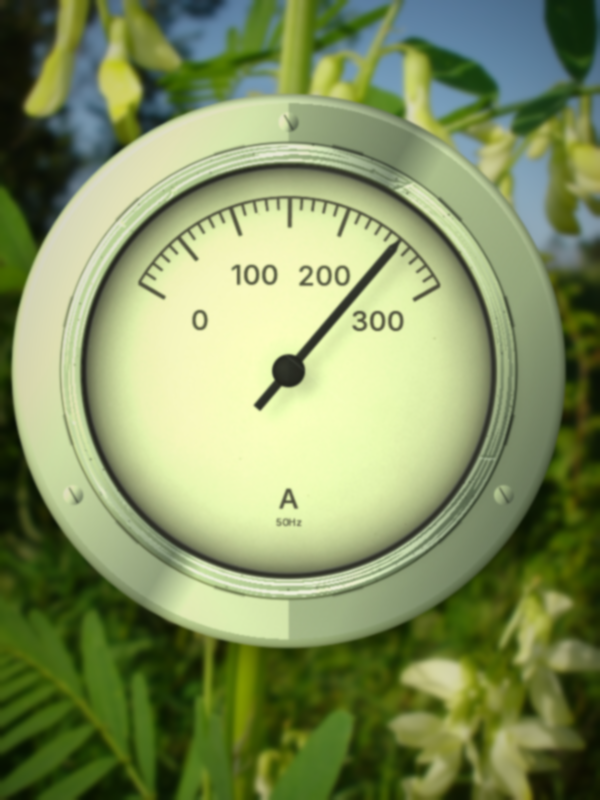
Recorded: 250 A
